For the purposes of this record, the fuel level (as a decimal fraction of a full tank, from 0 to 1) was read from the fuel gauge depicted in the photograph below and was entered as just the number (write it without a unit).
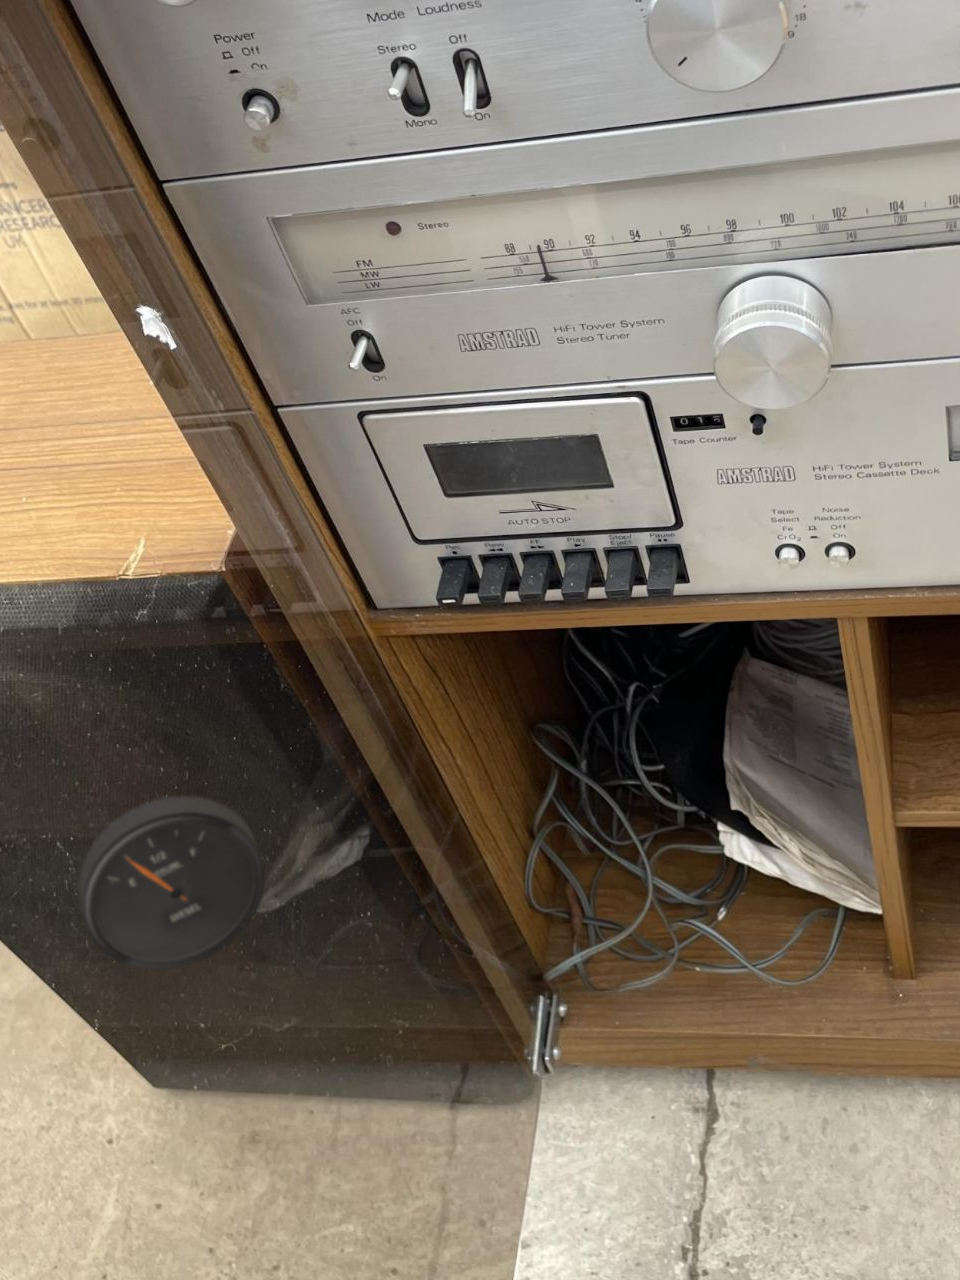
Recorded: 0.25
